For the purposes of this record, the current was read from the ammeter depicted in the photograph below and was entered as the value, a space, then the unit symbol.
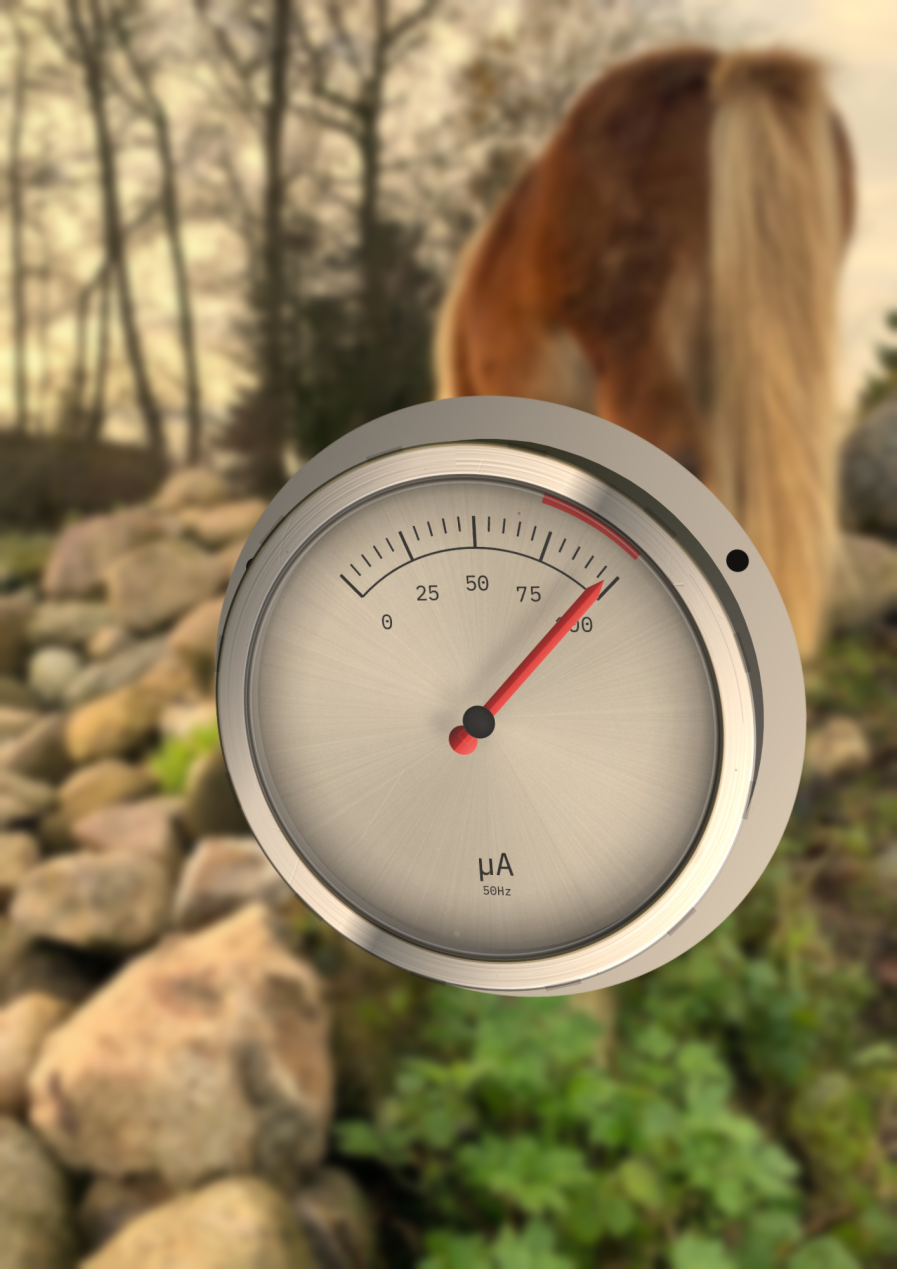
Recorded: 97.5 µA
